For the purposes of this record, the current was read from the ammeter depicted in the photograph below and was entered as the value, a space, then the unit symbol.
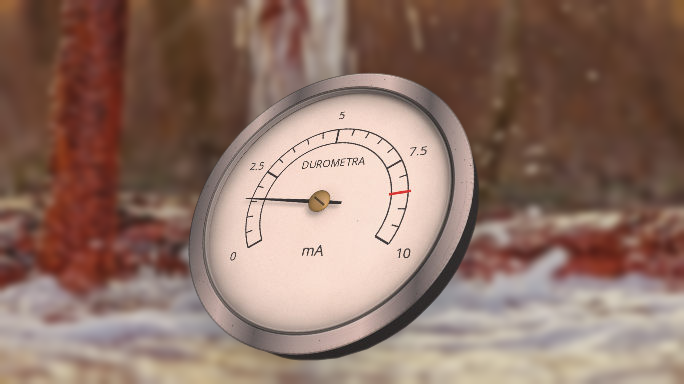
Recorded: 1.5 mA
